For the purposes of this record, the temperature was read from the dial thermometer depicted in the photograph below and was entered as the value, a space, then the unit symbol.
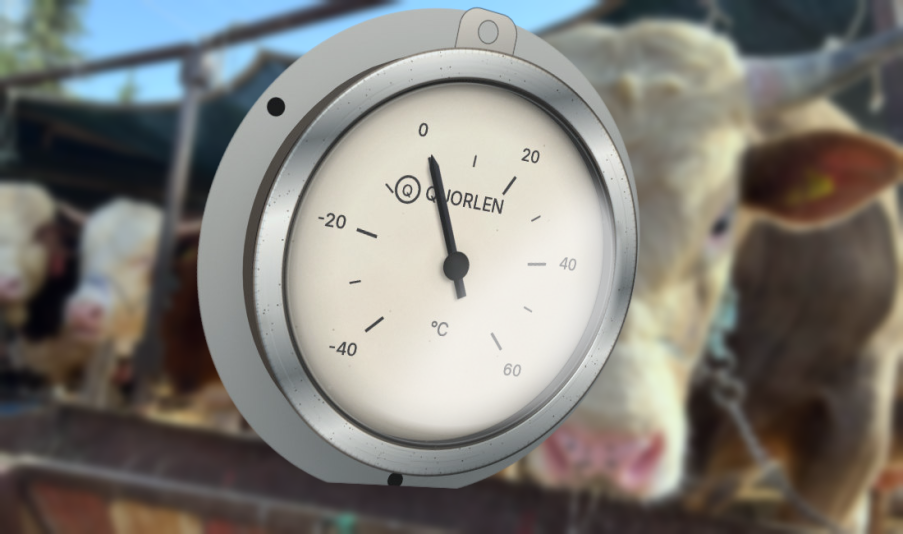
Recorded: 0 °C
